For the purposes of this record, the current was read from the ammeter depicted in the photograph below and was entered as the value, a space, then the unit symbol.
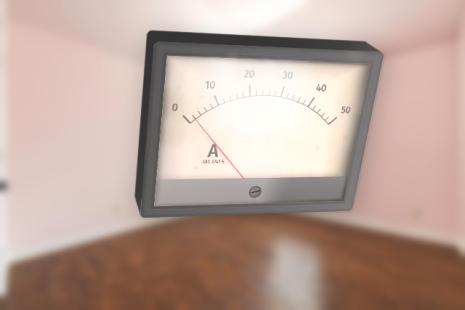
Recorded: 2 A
